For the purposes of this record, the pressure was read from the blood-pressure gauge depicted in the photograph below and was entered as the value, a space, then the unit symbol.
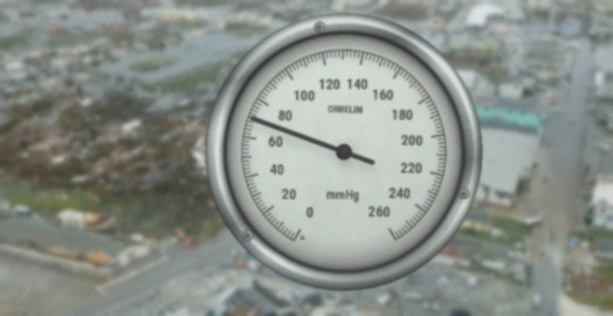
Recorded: 70 mmHg
